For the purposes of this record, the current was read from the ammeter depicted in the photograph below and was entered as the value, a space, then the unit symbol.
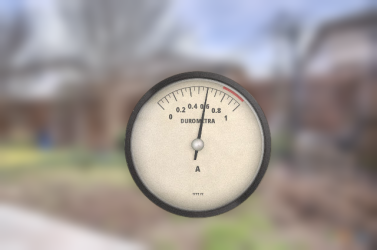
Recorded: 0.6 A
